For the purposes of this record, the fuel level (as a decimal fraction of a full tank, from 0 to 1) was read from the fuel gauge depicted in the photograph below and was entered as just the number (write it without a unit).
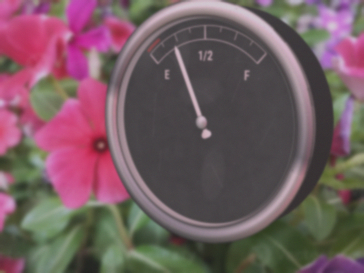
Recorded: 0.25
